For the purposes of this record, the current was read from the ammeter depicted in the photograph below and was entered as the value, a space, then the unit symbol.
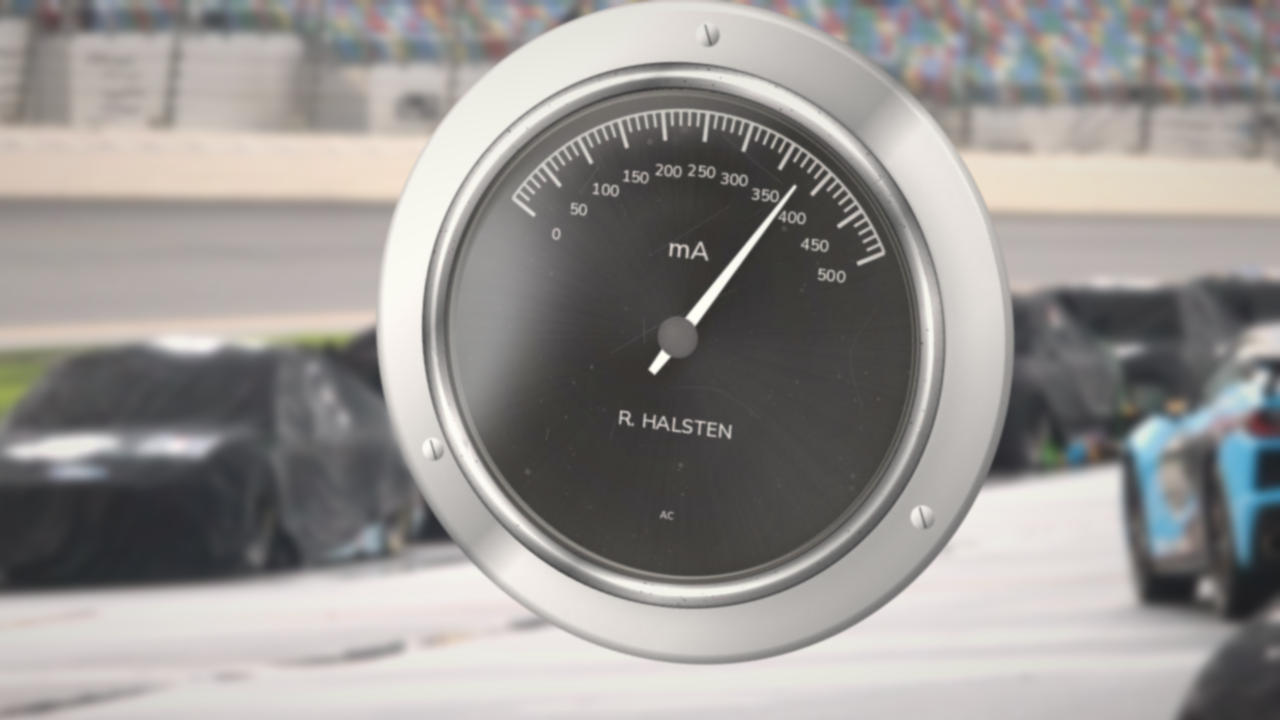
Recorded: 380 mA
